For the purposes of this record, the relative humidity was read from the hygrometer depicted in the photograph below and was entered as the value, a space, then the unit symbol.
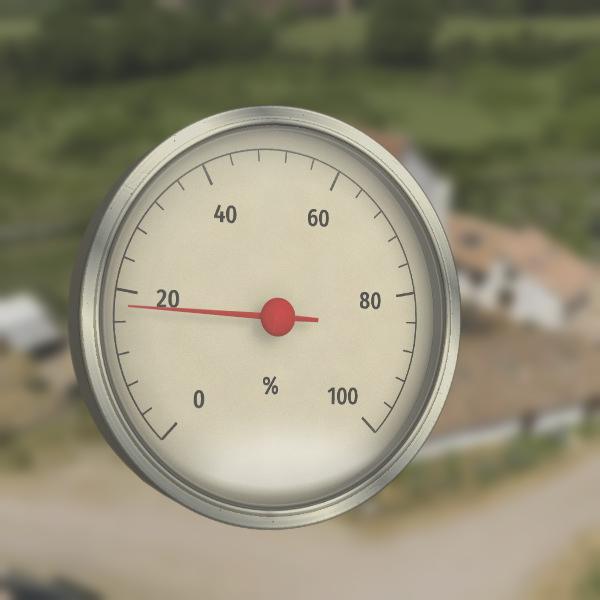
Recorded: 18 %
